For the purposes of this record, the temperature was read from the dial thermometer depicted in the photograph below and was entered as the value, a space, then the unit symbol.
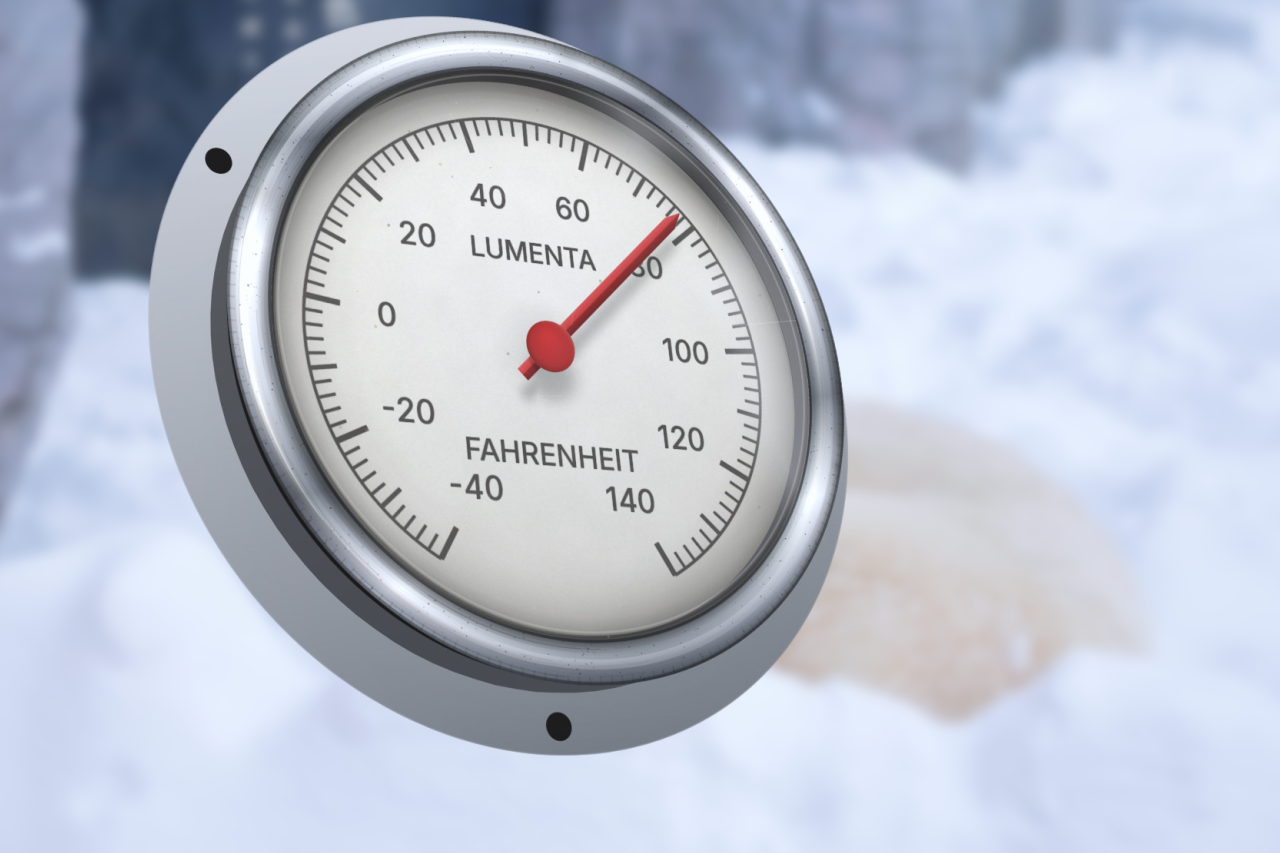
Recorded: 77 °F
